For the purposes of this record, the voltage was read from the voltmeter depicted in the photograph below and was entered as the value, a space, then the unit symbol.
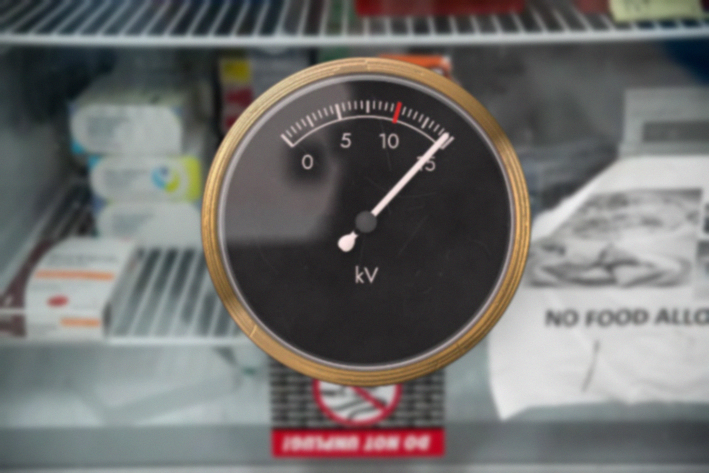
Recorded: 14.5 kV
